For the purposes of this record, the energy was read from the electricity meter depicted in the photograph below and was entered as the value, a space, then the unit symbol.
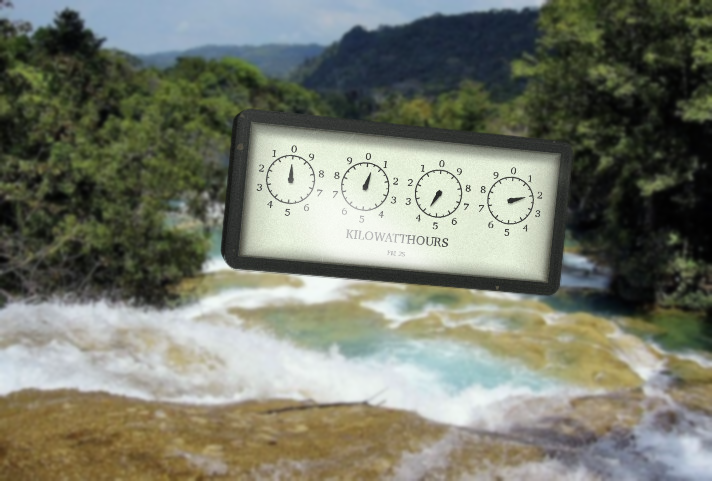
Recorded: 42 kWh
